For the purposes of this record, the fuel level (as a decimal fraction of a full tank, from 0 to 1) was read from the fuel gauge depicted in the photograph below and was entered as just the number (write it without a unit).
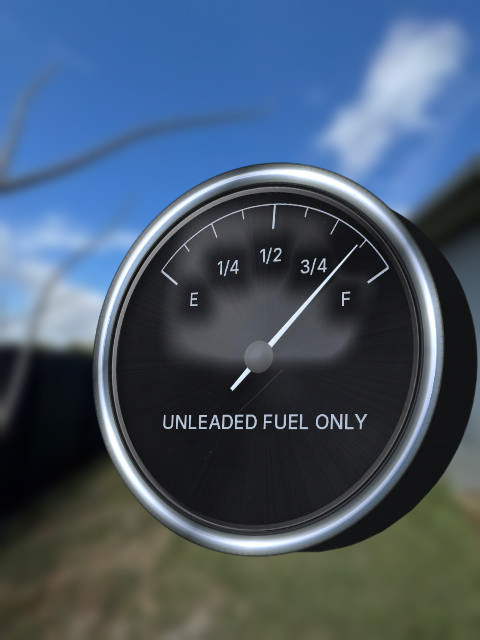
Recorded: 0.875
